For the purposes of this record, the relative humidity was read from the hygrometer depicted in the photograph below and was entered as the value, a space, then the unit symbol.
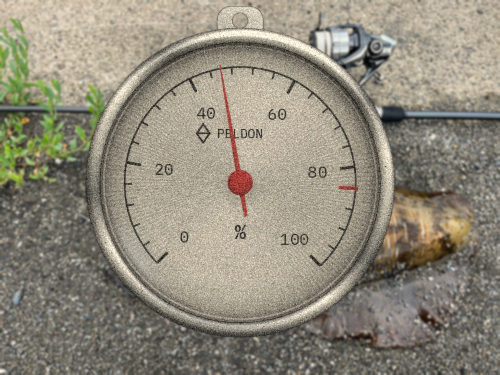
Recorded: 46 %
